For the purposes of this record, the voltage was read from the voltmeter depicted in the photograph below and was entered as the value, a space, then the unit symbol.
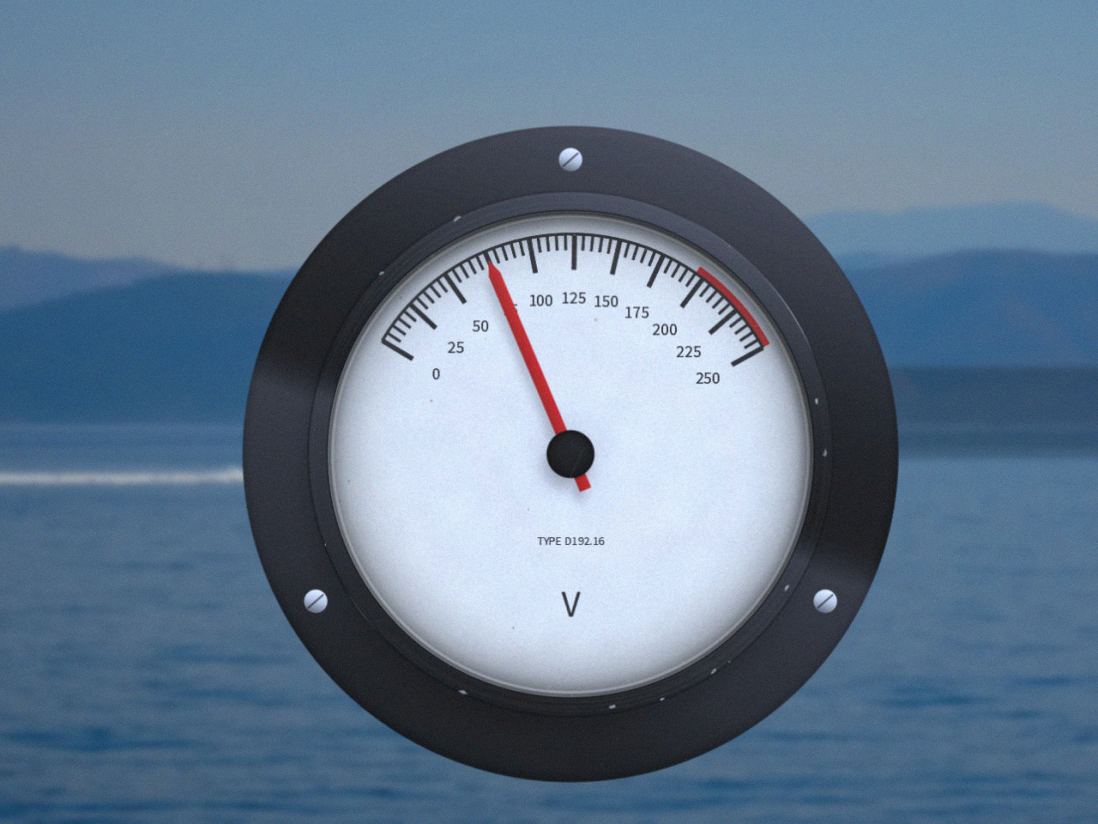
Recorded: 75 V
